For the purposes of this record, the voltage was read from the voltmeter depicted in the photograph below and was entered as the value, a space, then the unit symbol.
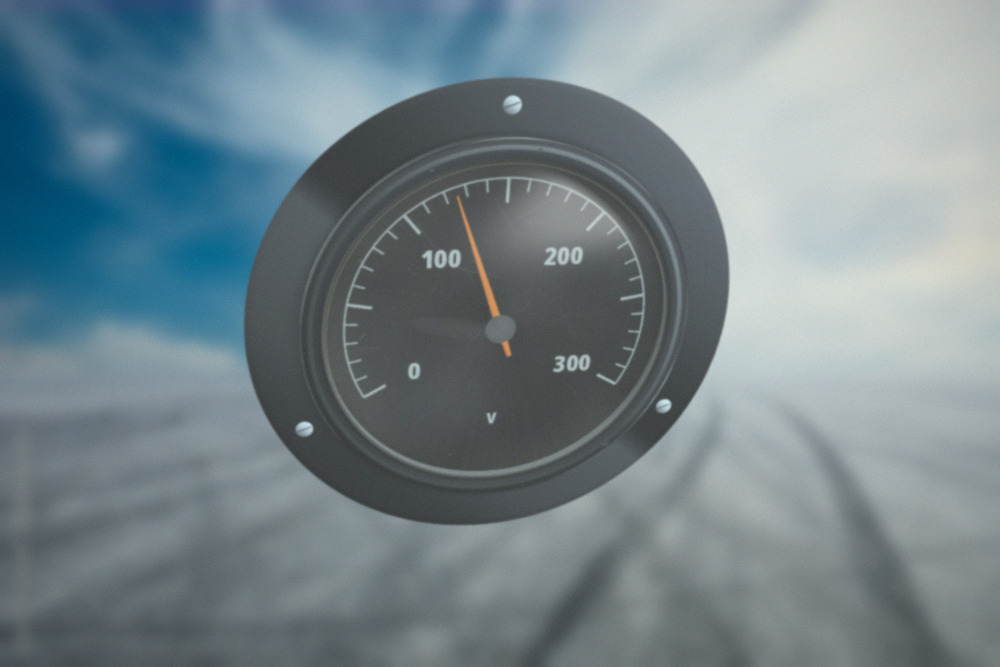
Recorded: 125 V
